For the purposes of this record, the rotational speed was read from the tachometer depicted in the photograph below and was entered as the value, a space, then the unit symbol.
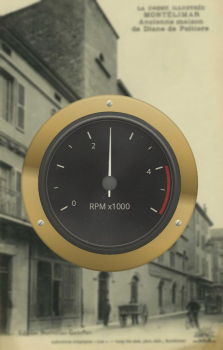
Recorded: 2500 rpm
